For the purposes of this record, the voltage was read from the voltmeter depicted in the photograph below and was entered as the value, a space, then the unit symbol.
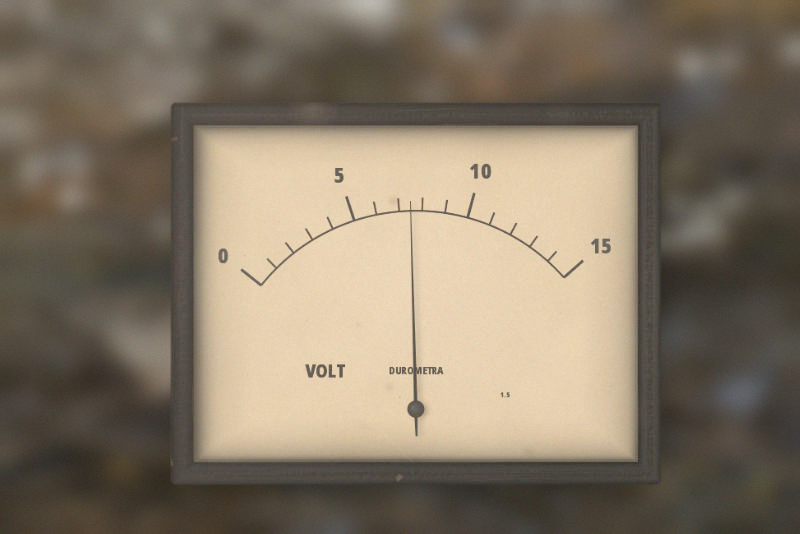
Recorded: 7.5 V
